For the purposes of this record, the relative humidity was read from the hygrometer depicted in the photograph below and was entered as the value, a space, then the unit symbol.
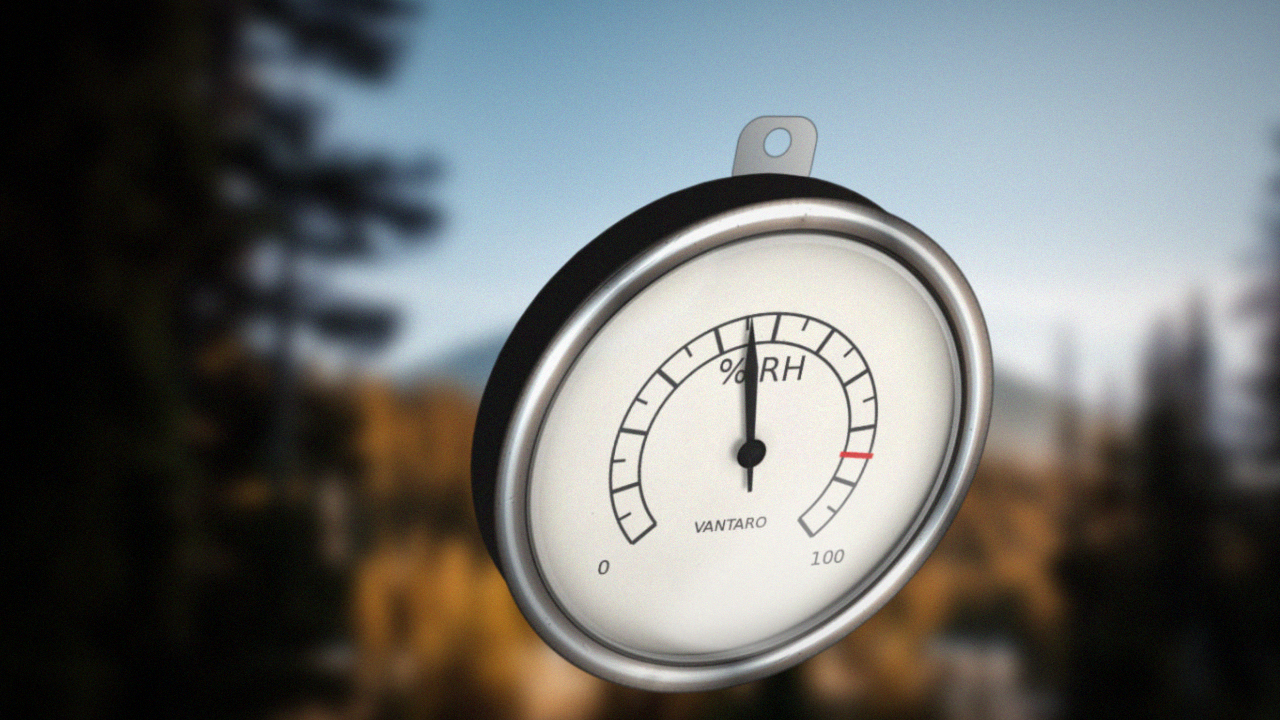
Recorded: 45 %
